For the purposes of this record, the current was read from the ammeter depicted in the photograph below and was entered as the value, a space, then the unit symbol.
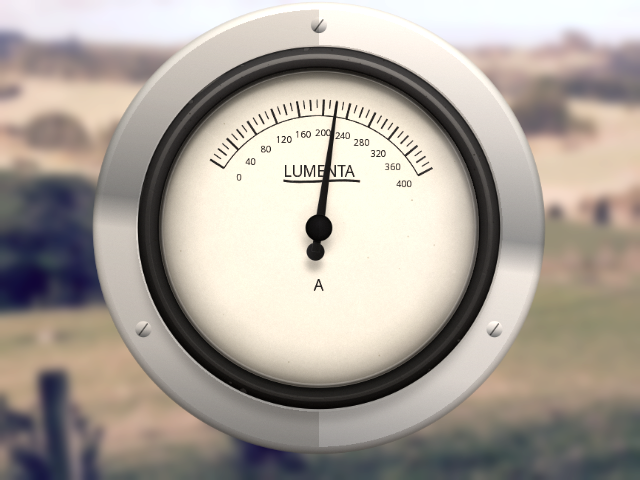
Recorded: 220 A
